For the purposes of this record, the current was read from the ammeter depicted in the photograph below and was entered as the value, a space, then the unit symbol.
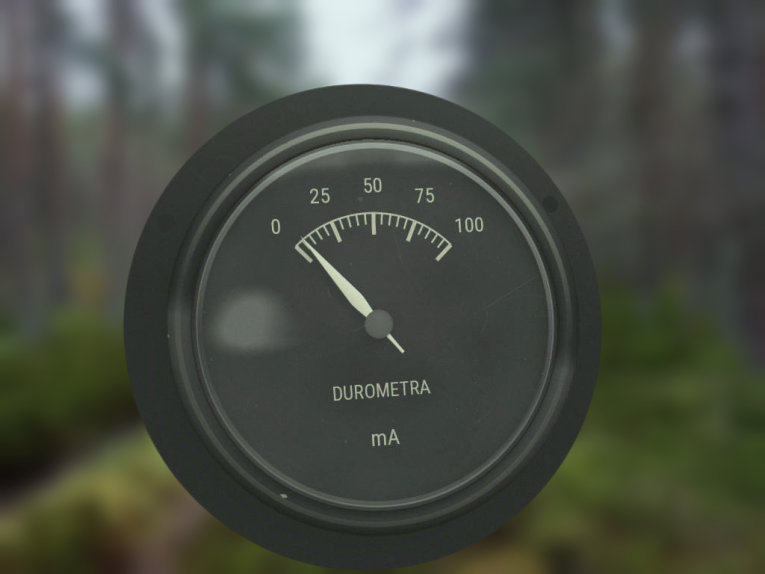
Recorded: 5 mA
